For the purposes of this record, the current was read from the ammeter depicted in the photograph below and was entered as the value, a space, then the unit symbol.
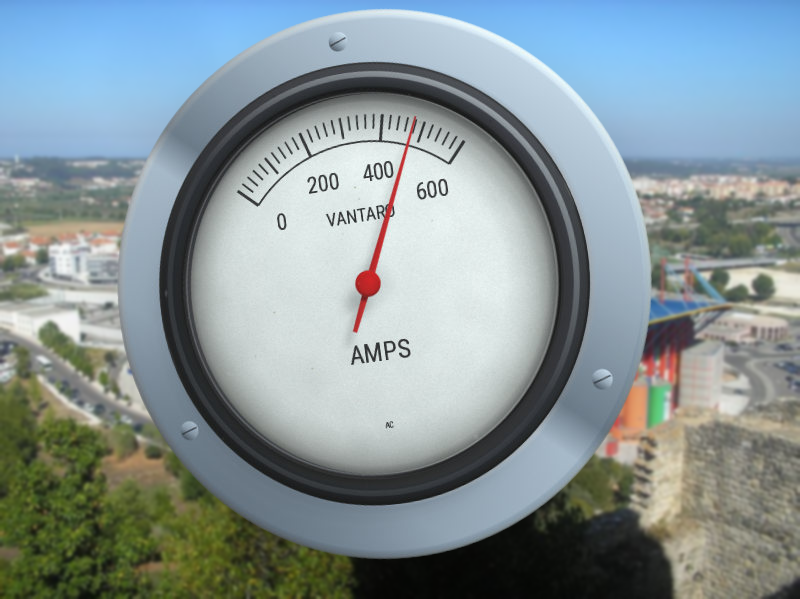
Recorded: 480 A
